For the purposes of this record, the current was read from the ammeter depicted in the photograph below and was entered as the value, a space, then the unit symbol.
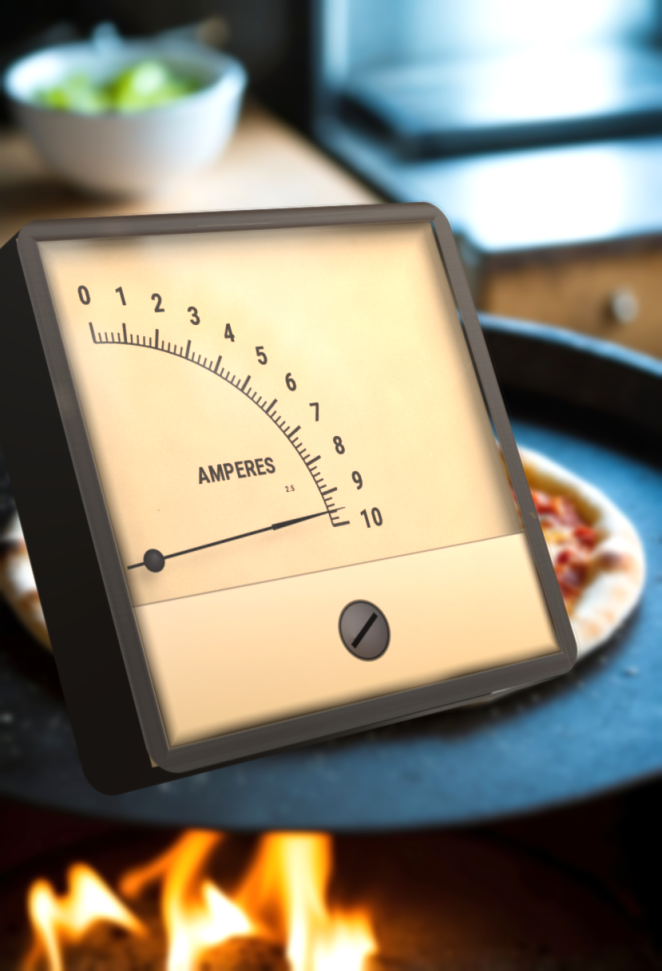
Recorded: 9.6 A
